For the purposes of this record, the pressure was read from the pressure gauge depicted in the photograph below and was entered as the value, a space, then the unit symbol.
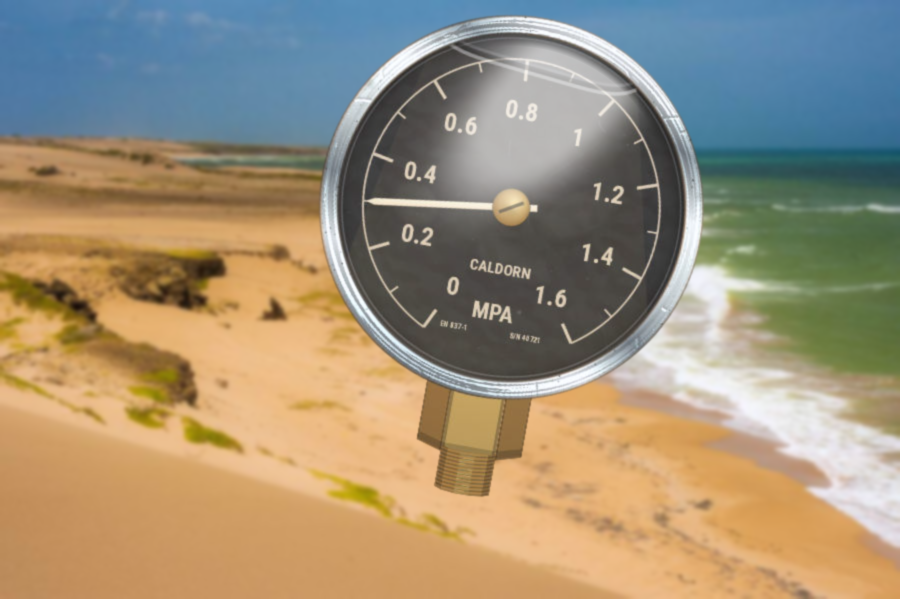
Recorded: 0.3 MPa
